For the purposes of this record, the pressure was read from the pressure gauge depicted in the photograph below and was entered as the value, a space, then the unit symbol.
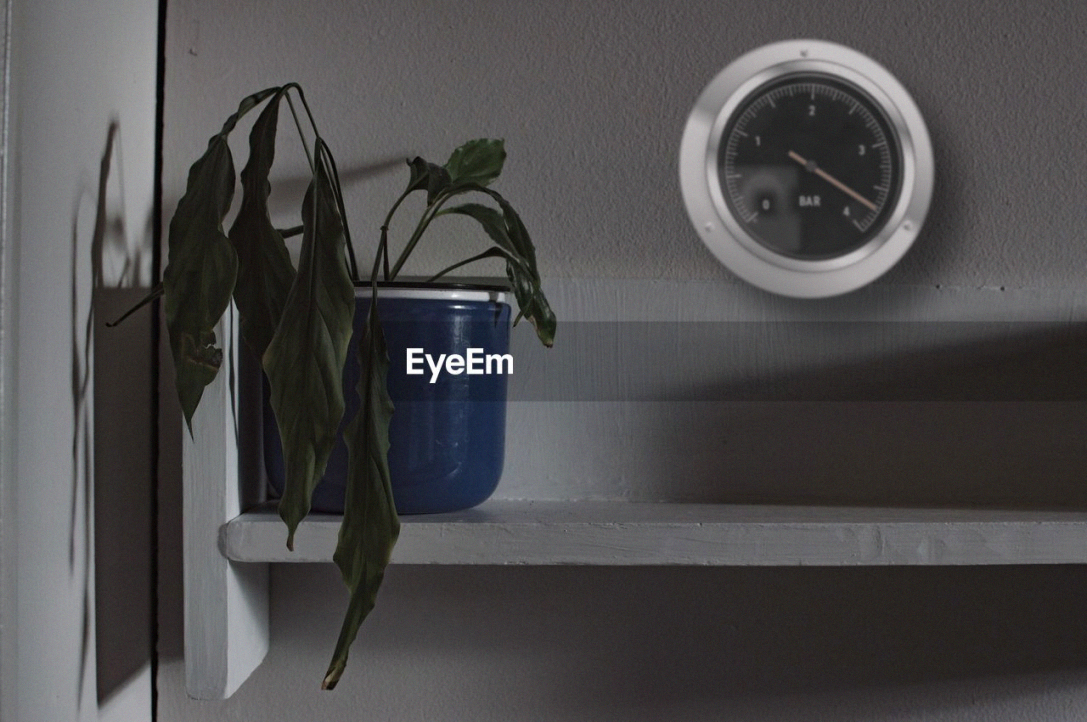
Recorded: 3.75 bar
